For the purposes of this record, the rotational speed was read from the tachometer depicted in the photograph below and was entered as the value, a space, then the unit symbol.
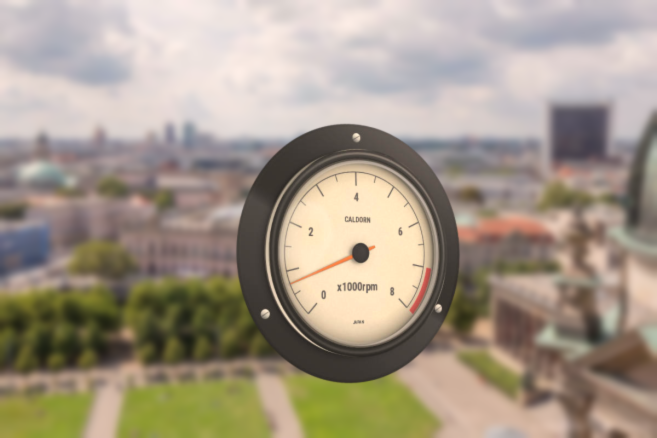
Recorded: 750 rpm
